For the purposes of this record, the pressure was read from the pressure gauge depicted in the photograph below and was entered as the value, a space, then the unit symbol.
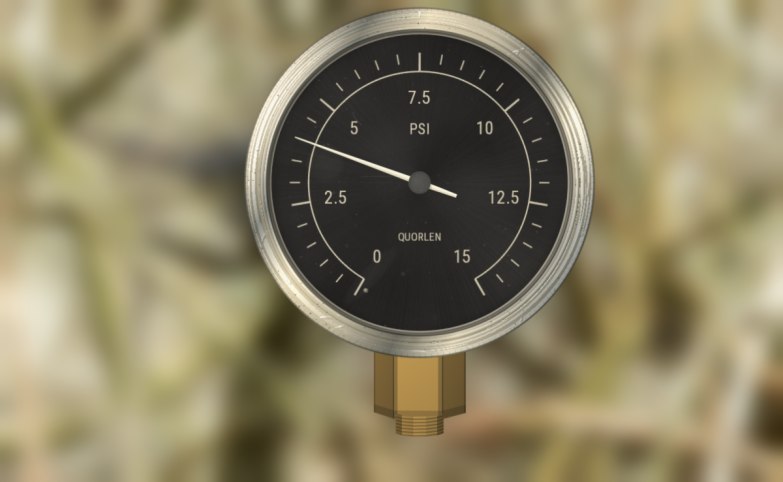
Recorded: 4 psi
